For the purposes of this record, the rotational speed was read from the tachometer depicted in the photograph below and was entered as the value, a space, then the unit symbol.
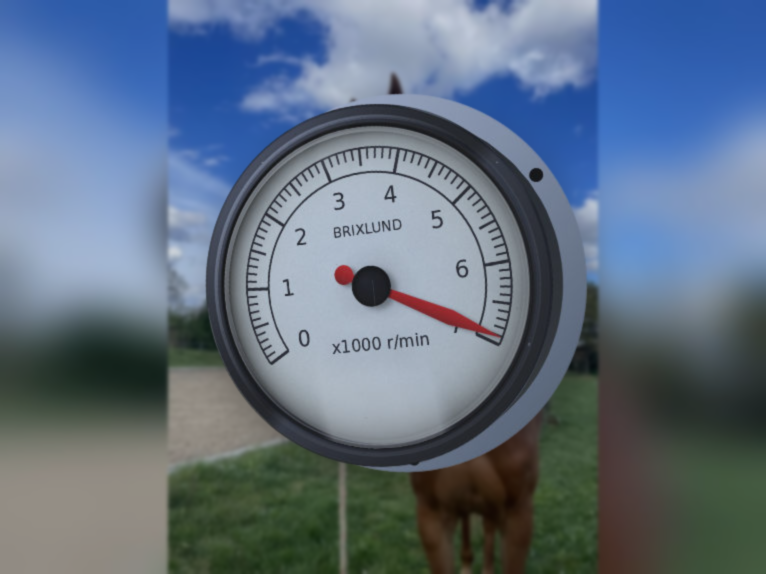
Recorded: 6900 rpm
